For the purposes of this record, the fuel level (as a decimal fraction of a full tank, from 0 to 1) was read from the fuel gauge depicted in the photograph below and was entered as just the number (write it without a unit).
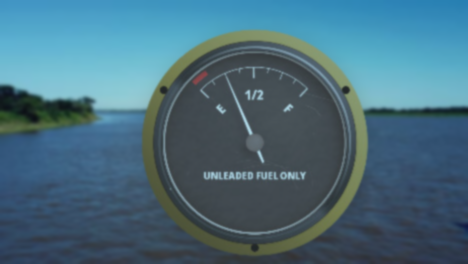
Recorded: 0.25
